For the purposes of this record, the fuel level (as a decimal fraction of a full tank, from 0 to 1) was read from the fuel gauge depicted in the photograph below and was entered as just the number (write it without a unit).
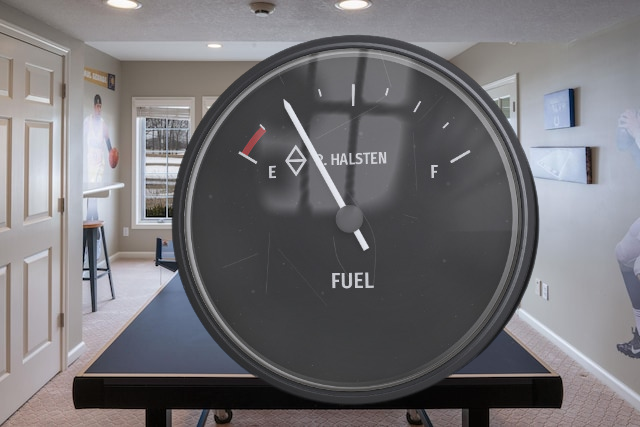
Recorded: 0.25
